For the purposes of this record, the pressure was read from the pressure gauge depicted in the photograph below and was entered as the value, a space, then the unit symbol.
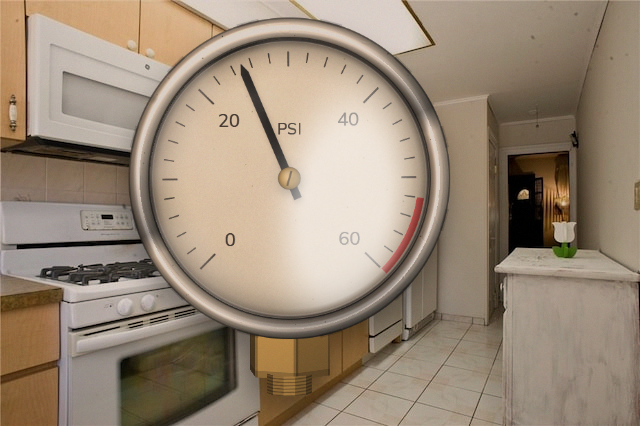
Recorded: 25 psi
